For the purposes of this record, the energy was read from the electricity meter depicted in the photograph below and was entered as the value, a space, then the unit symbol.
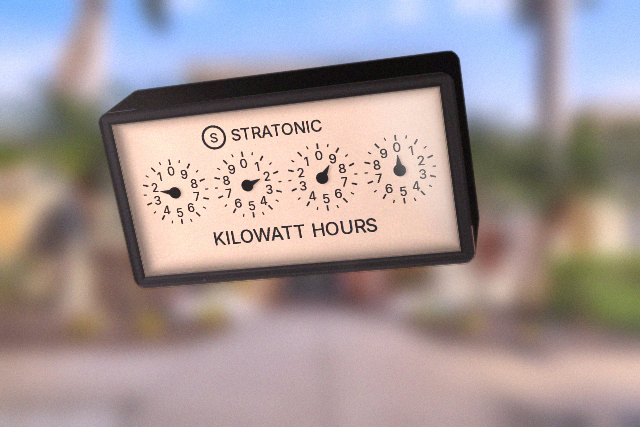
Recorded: 2190 kWh
